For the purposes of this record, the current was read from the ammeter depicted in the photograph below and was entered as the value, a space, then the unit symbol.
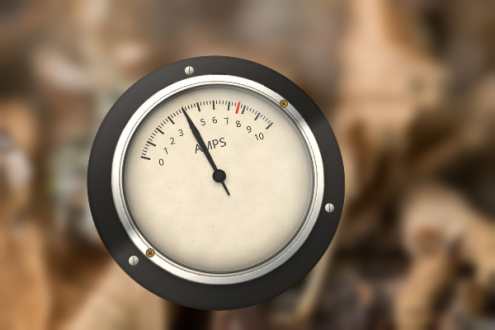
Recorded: 4 A
